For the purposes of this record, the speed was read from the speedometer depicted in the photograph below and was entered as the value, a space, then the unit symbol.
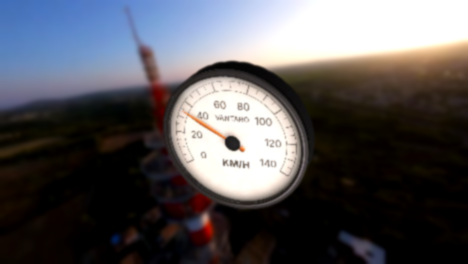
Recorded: 35 km/h
